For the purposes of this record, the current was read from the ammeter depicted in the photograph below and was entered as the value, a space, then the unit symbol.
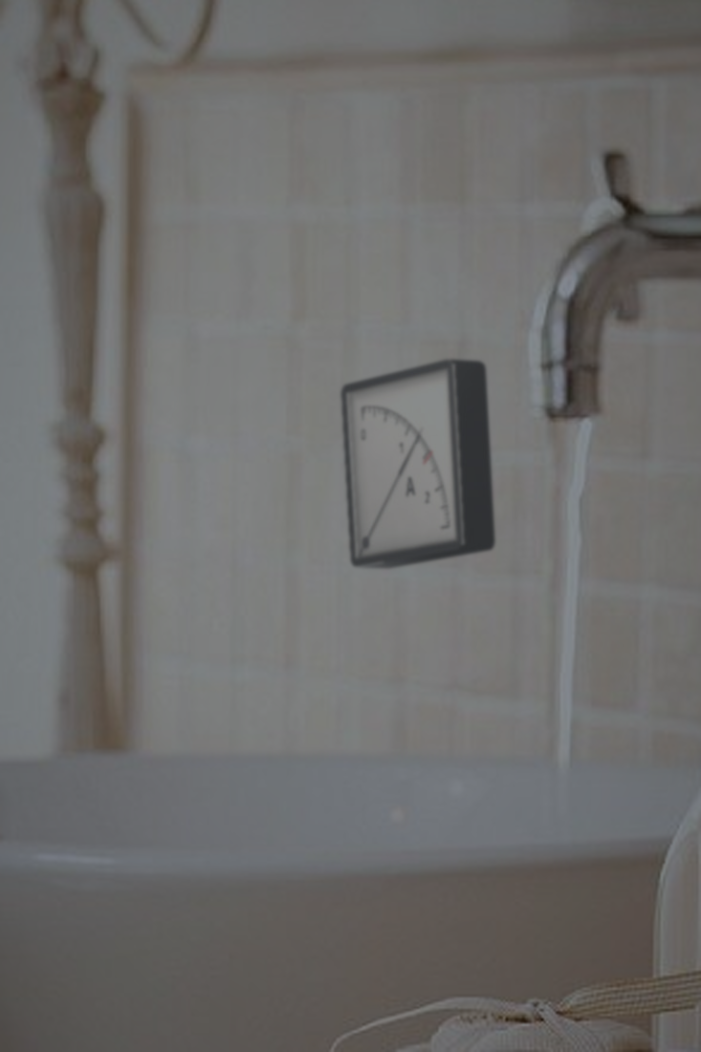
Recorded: 1.25 A
